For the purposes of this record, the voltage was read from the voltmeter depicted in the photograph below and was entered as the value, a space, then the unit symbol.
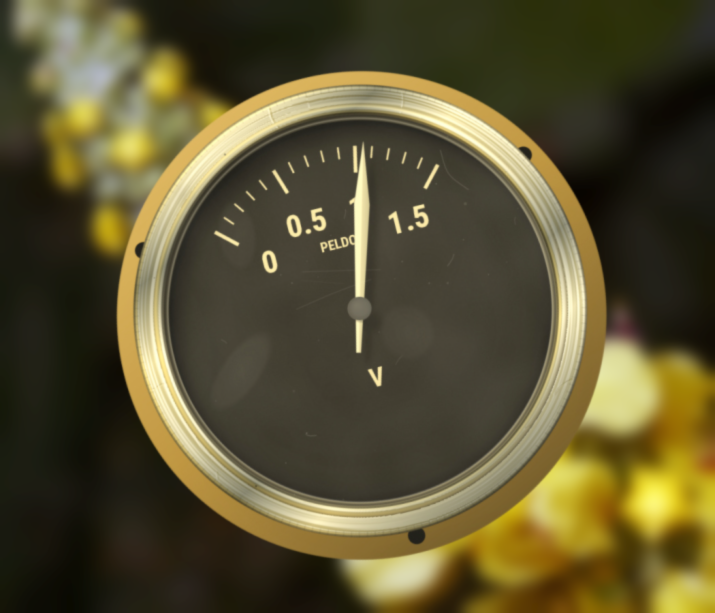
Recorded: 1.05 V
